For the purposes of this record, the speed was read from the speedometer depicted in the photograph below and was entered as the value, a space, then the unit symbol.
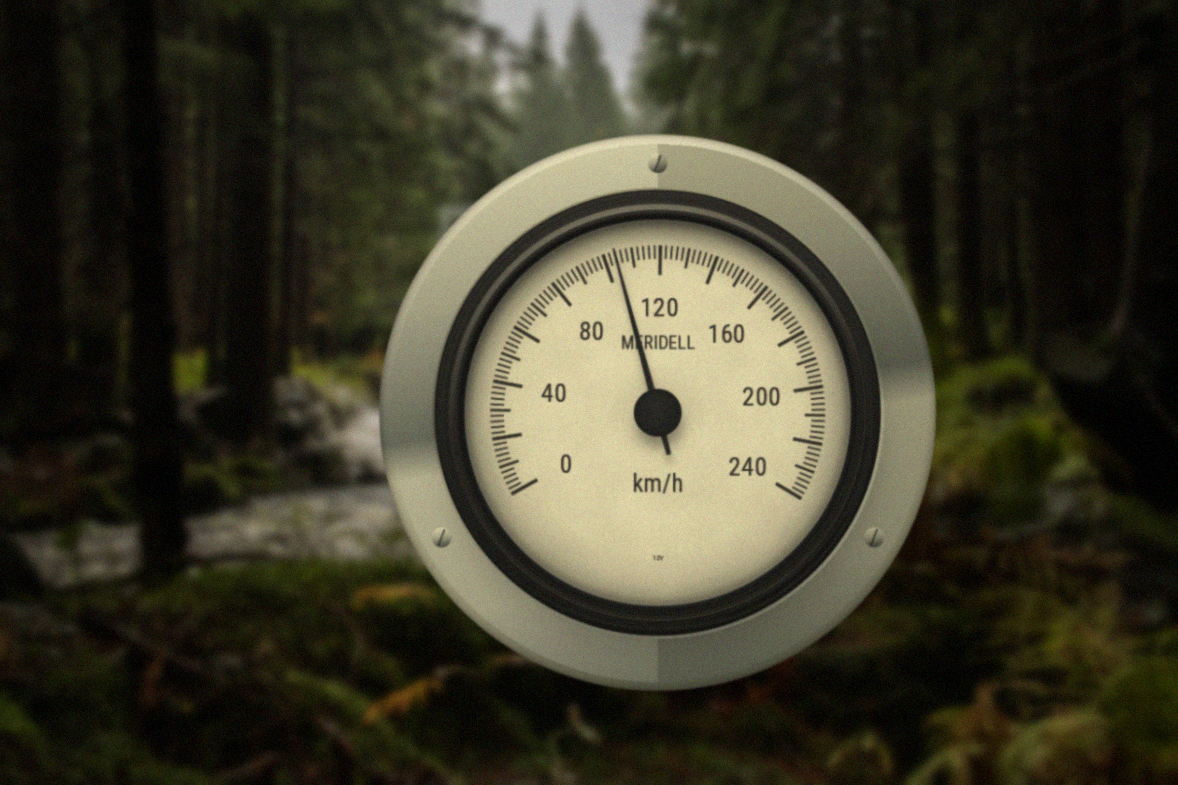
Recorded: 104 km/h
